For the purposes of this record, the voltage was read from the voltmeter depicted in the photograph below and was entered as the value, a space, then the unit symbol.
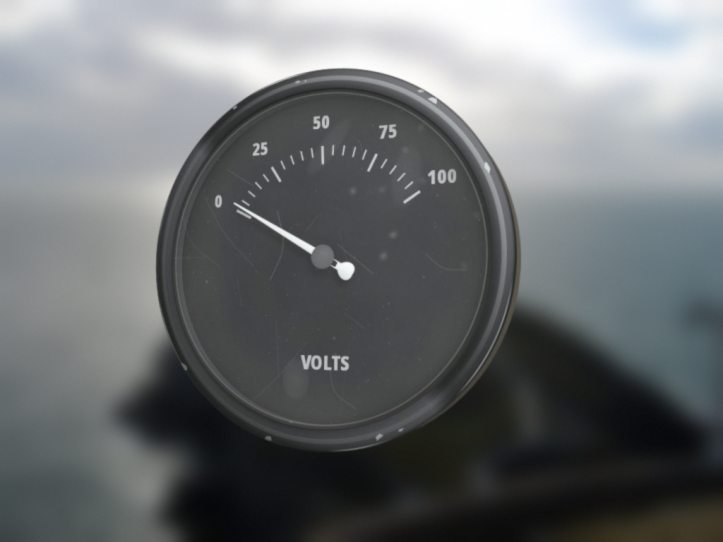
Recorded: 2.5 V
